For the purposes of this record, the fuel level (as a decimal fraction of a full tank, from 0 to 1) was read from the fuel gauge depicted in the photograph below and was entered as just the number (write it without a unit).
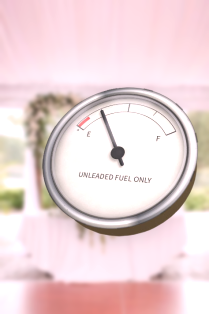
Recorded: 0.25
